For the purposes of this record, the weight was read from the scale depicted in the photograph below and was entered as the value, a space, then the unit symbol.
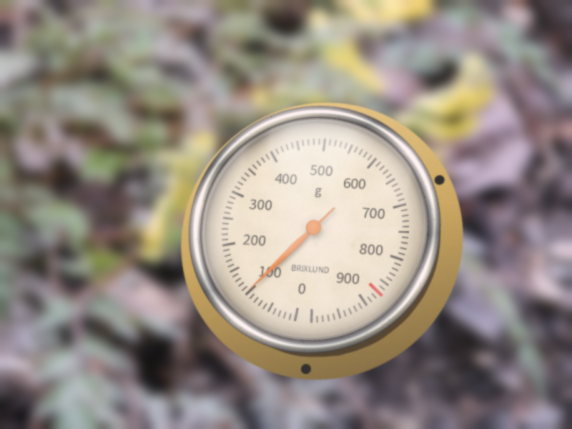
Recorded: 100 g
